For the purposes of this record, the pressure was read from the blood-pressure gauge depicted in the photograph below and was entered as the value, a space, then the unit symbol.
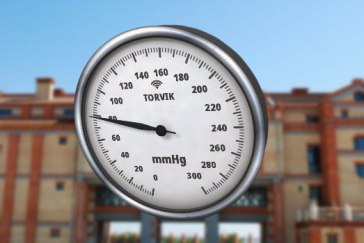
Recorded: 80 mmHg
